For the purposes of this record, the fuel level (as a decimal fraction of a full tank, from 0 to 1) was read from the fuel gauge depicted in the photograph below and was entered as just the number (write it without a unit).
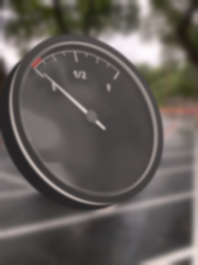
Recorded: 0
